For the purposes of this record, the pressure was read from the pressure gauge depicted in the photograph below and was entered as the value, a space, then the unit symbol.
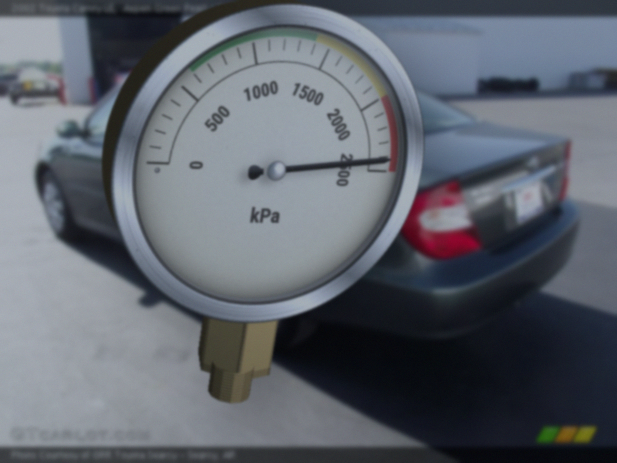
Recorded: 2400 kPa
